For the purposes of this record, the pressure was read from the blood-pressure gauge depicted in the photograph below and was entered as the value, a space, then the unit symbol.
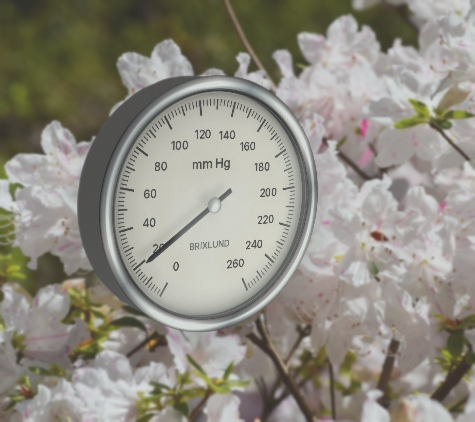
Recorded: 20 mmHg
